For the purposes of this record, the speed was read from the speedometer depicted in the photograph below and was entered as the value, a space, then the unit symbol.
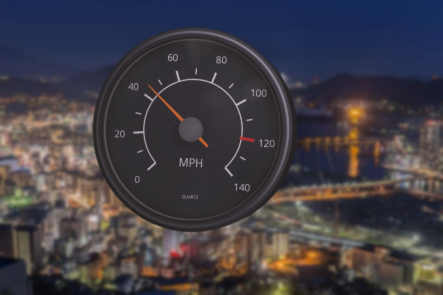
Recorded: 45 mph
